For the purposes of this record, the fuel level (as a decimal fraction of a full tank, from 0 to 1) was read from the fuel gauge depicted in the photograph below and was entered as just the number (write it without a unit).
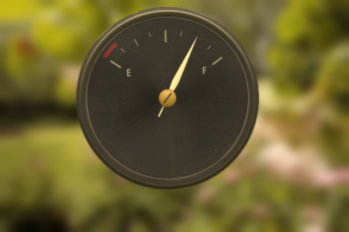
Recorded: 0.75
